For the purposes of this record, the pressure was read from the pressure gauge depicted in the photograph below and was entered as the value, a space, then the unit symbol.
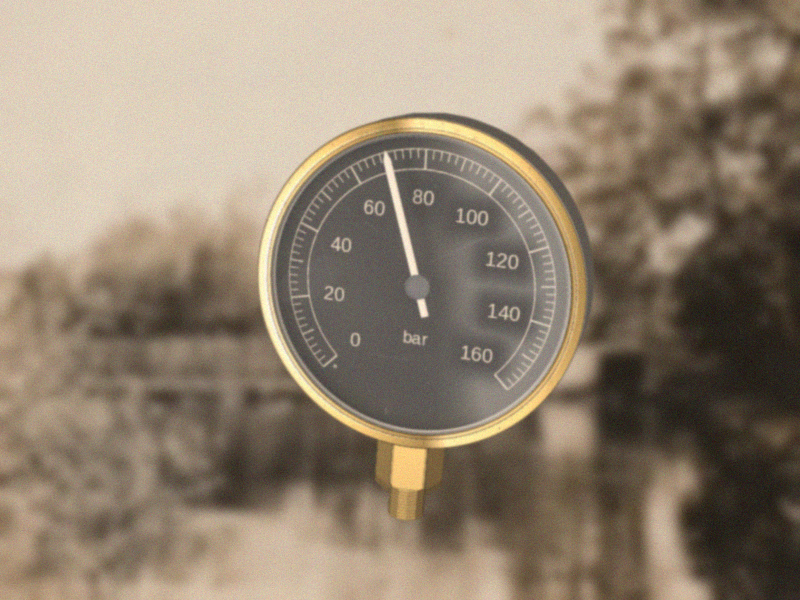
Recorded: 70 bar
